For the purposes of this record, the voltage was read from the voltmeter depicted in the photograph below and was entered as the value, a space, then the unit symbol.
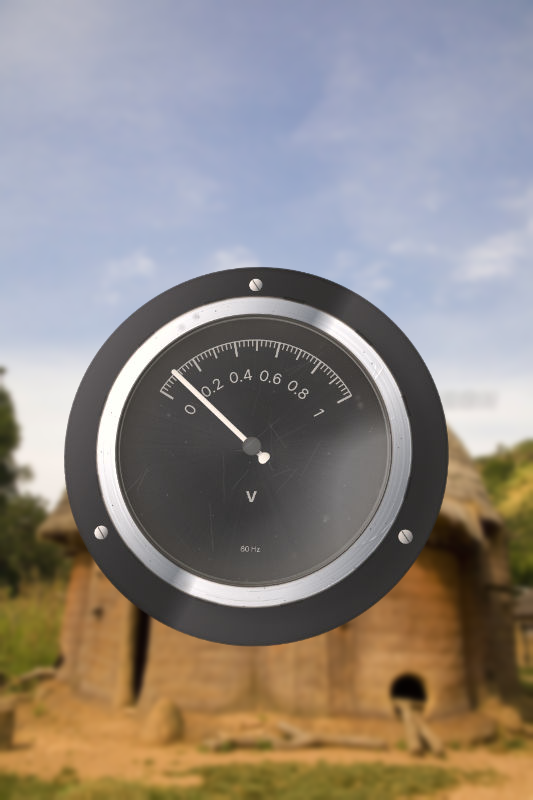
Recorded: 0.1 V
